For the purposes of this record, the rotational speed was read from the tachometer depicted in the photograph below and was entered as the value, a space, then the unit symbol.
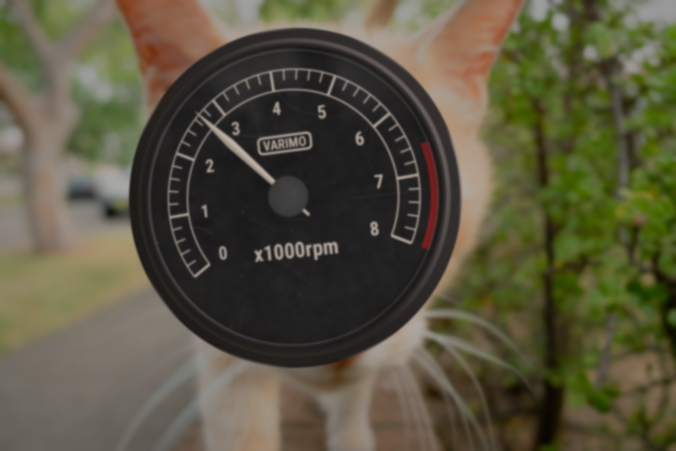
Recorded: 2700 rpm
